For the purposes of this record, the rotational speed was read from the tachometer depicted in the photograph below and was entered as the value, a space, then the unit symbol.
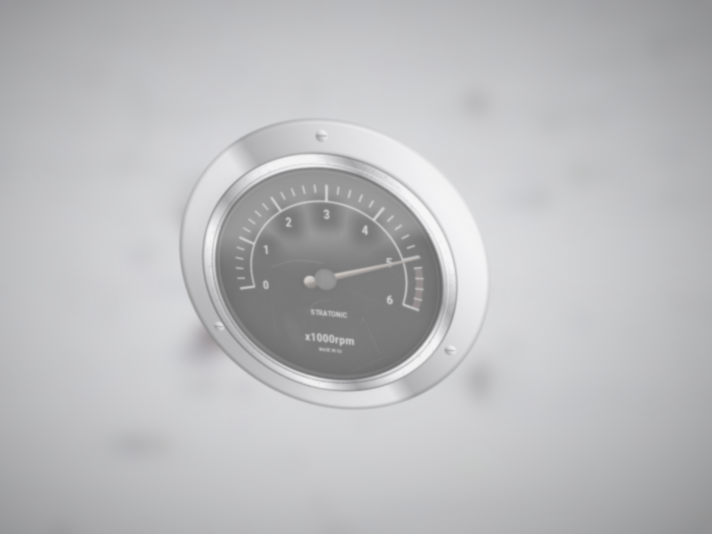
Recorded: 5000 rpm
